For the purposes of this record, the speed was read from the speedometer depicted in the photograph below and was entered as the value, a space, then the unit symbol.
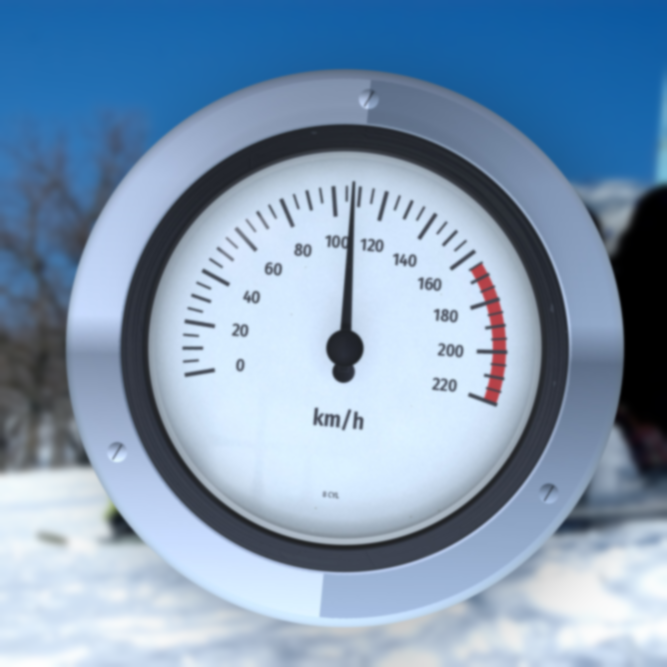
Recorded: 107.5 km/h
